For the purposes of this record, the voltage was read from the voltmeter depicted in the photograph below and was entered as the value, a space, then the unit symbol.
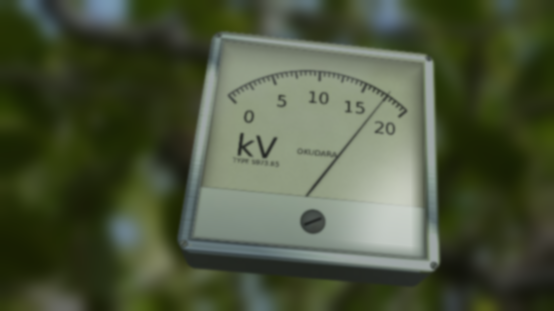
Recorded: 17.5 kV
